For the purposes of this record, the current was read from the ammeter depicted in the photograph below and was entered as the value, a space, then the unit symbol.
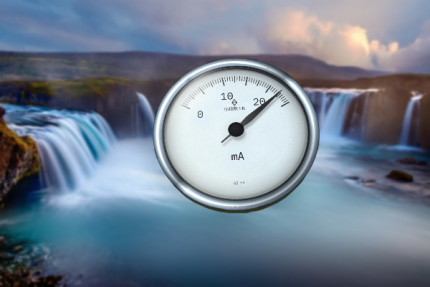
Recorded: 22.5 mA
